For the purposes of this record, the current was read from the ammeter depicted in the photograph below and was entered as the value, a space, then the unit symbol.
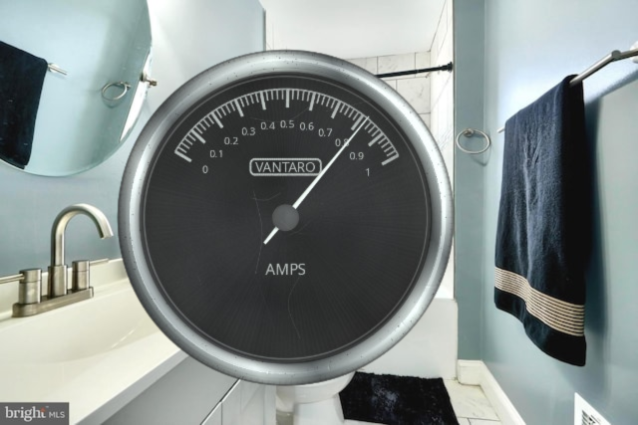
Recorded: 0.82 A
